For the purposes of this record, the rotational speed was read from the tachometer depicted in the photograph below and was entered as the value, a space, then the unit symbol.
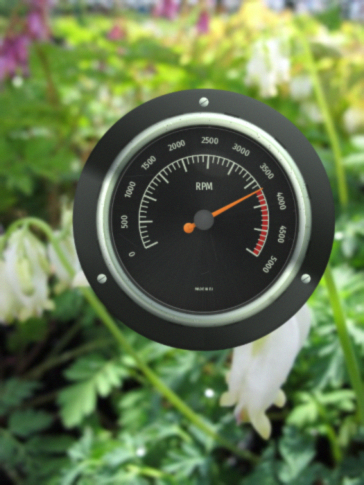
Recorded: 3700 rpm
